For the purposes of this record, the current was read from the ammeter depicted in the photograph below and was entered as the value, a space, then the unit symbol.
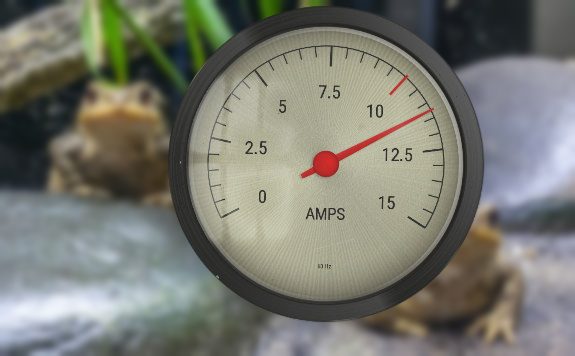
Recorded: 11.25 A
